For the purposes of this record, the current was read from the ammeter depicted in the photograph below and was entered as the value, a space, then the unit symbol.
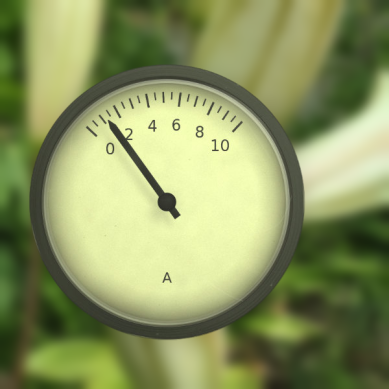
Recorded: 1.25 A
